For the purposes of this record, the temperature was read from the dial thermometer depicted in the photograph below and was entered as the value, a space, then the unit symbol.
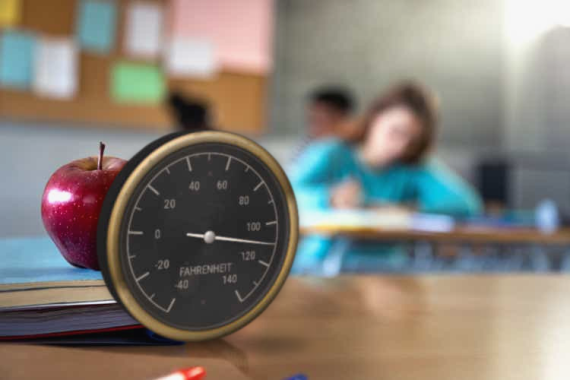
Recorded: 110 °F
